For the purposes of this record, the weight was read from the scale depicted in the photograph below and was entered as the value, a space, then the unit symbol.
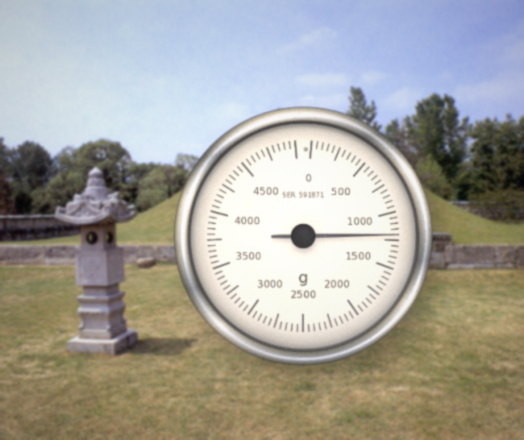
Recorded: 1200 g
